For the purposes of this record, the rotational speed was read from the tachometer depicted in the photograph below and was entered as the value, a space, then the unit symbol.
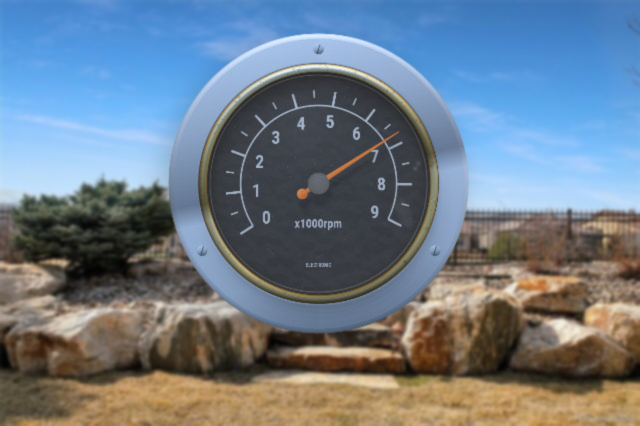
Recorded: 6750 rpm
